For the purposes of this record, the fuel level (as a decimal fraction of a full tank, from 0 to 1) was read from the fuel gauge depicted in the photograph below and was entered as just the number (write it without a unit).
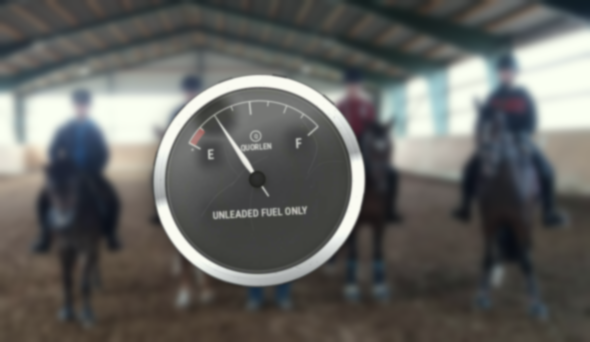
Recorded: 0.25
